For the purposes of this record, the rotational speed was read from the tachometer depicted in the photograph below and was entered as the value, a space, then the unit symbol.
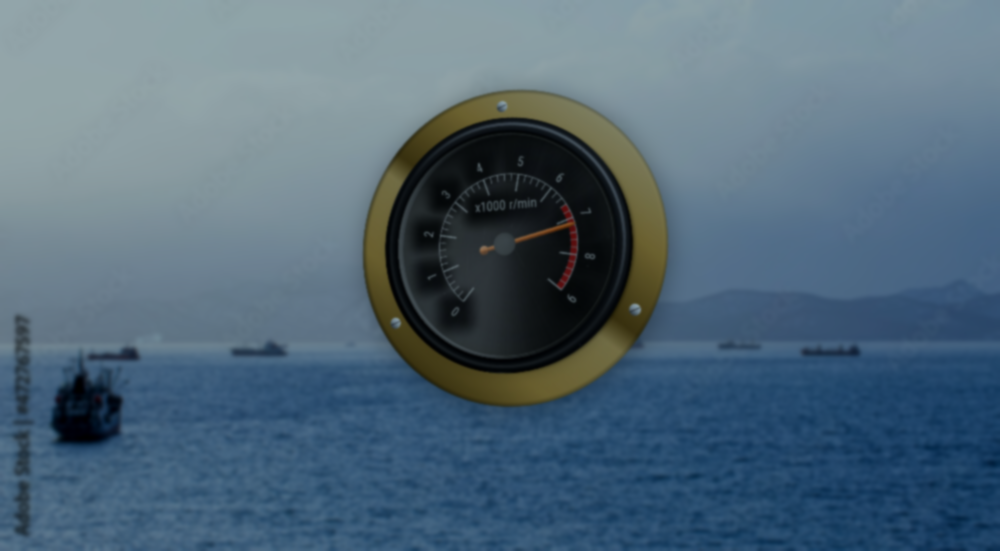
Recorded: 7200 rpm
